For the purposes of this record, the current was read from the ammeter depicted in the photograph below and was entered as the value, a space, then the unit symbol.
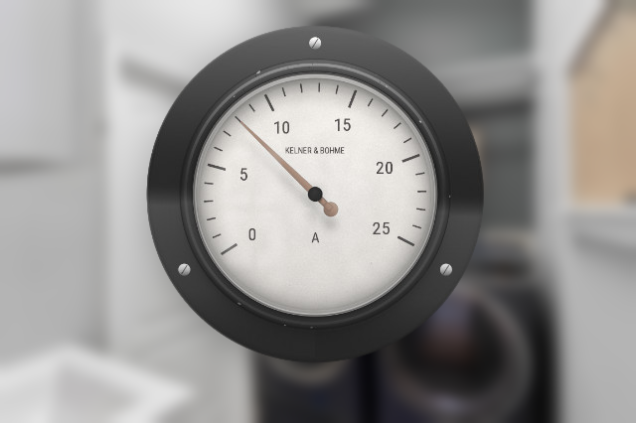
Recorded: 8 A
